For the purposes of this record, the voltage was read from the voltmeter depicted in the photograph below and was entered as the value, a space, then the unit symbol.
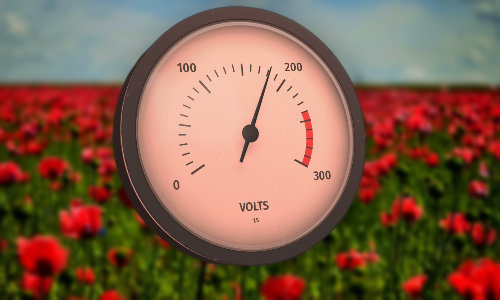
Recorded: 180 V
